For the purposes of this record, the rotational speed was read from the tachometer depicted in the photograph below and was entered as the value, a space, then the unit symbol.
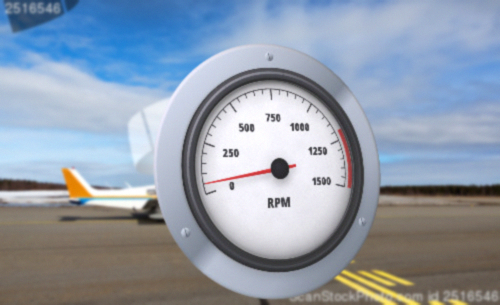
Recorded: 50 rpm
